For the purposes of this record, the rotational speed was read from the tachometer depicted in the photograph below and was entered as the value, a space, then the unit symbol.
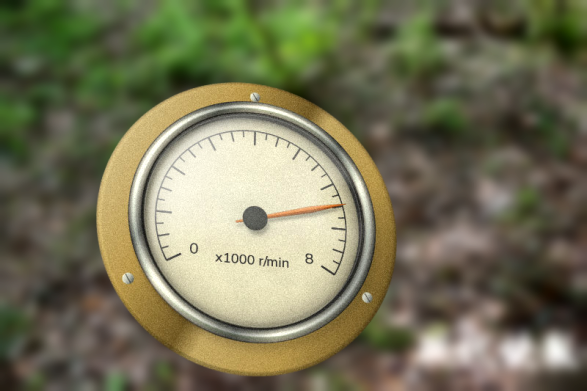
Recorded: 6500 rpm
